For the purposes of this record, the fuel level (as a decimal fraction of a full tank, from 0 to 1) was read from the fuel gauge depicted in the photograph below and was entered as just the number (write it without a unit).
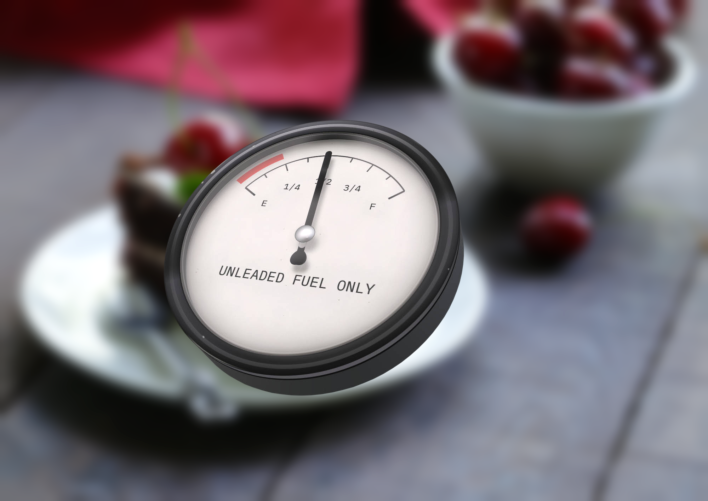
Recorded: 0.5
